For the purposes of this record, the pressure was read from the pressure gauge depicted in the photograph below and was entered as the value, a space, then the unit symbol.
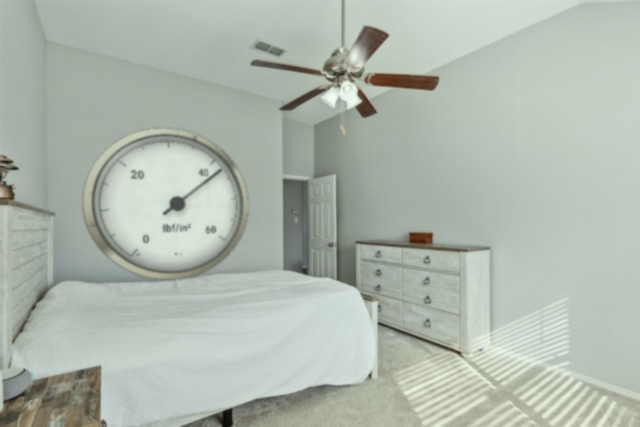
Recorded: 42.5 psi
